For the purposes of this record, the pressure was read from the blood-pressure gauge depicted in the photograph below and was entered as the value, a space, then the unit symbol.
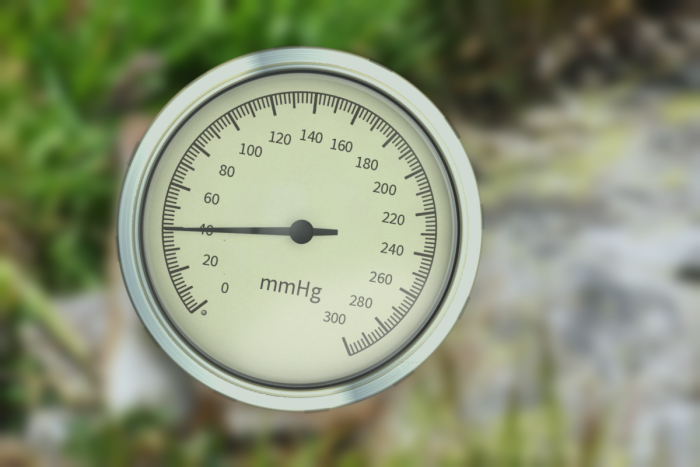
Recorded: 40 mmHg
